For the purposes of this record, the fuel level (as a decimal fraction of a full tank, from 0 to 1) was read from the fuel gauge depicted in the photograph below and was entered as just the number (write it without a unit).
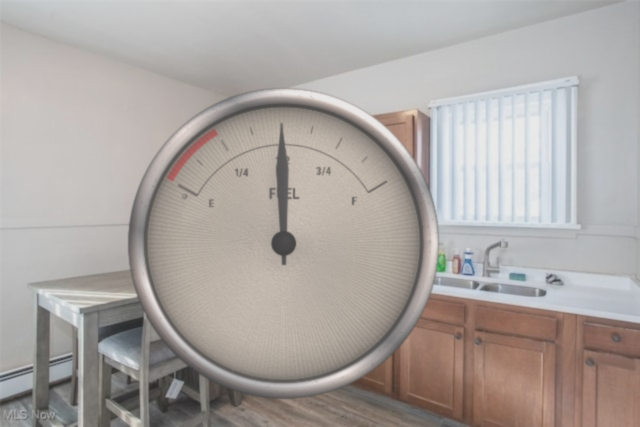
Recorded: 0.5
